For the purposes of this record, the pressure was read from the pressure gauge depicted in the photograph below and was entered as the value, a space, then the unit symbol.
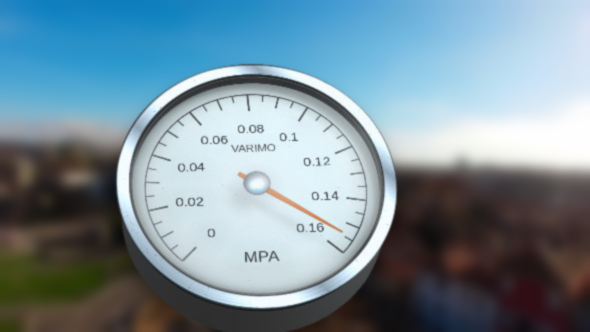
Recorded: 0.155 MPa
